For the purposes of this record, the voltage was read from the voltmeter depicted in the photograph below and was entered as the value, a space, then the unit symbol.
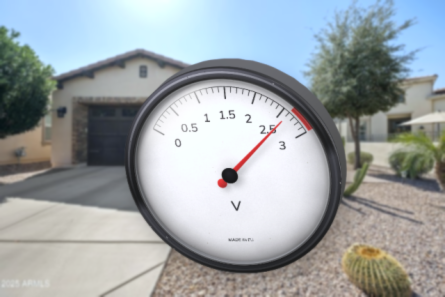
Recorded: 2.6 V
